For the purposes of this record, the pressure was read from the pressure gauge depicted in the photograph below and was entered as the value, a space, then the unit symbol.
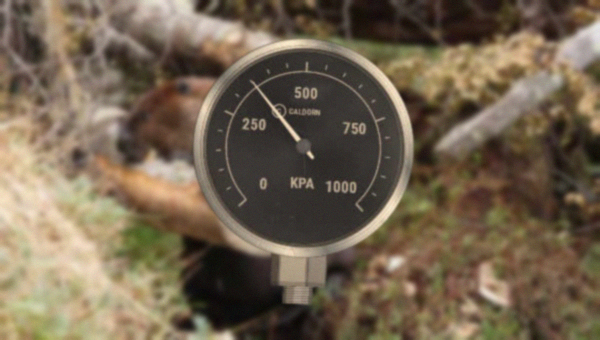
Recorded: 350 kPa
